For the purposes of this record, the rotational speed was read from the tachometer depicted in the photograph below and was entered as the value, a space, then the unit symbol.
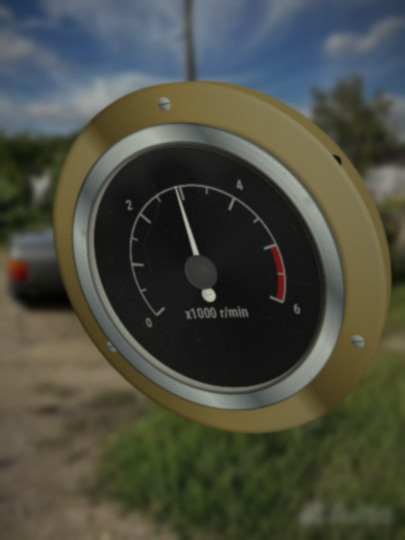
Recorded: 3000 rpm
